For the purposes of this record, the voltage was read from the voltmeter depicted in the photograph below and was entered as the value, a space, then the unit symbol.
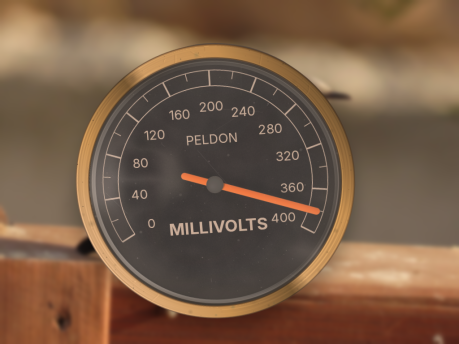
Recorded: 380 mV
